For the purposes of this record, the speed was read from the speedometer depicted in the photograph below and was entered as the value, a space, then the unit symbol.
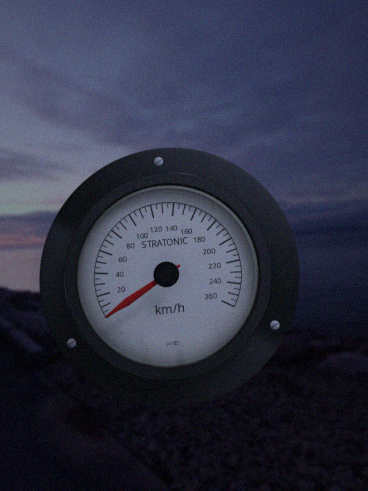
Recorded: 0 km/h
